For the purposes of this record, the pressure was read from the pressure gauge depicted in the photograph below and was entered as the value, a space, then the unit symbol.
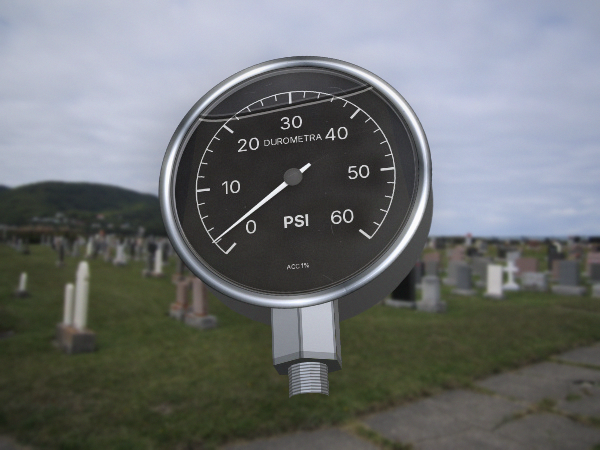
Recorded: 2 psi
